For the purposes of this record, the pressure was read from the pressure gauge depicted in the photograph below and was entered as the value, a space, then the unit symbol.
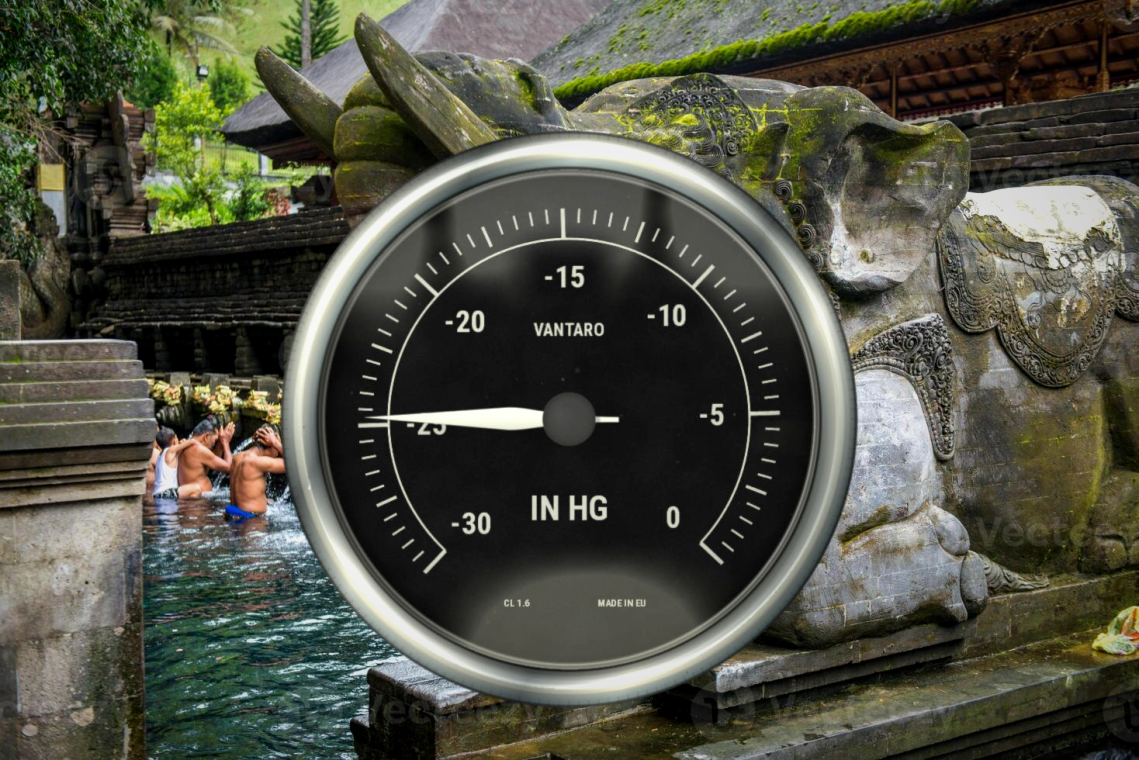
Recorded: -24.75 inHg
